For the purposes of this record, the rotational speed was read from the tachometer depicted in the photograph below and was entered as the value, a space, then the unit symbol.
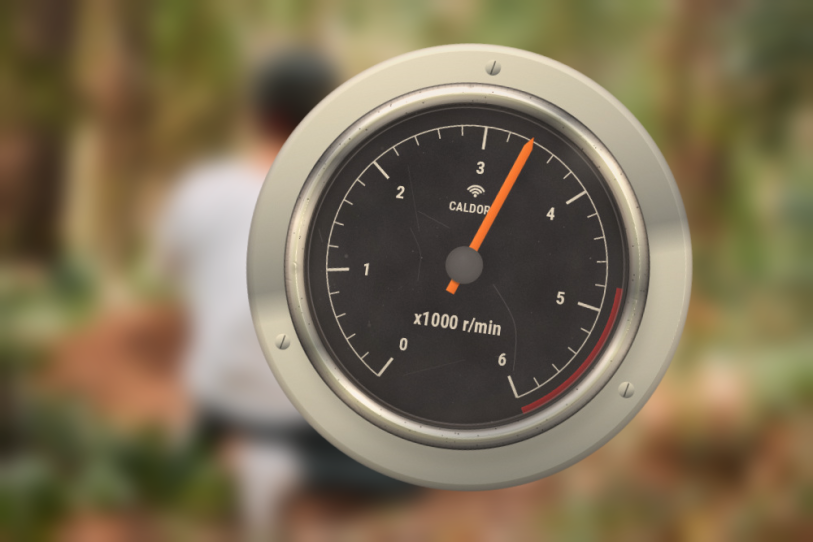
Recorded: 3400 rpm
